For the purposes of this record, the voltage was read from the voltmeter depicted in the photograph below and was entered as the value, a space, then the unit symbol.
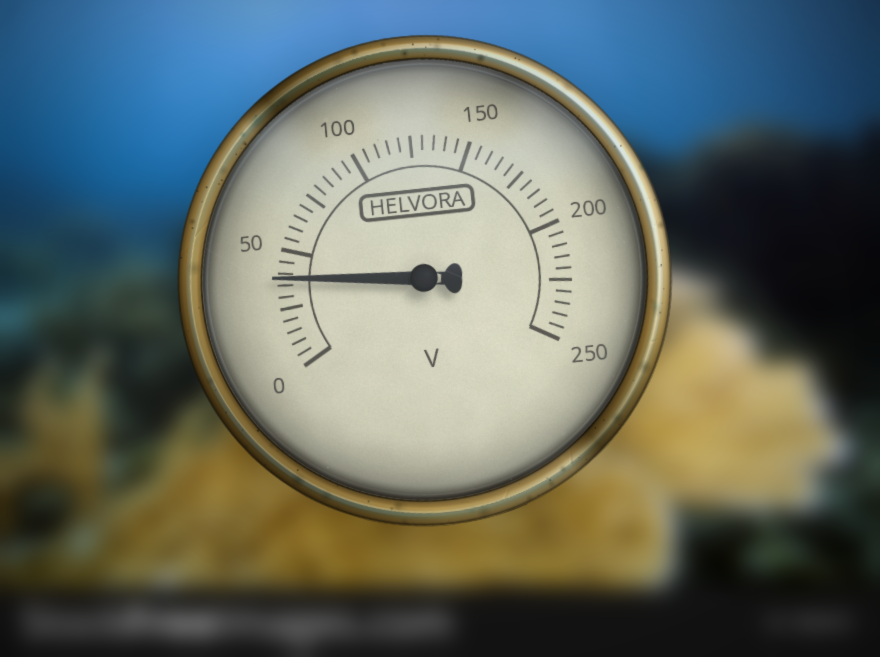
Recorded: 37.5 V
